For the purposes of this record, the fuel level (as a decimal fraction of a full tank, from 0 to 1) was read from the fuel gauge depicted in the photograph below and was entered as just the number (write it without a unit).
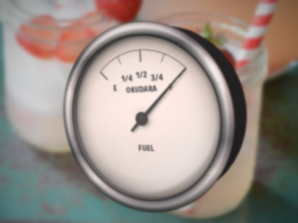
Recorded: 1
